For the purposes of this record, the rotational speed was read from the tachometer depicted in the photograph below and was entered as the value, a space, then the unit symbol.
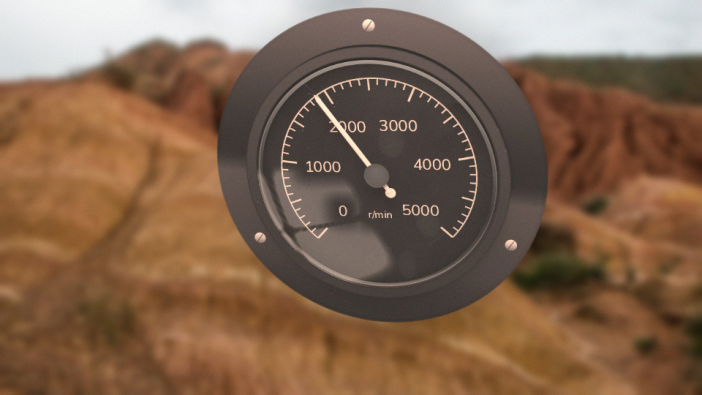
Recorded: 1900 rpm
